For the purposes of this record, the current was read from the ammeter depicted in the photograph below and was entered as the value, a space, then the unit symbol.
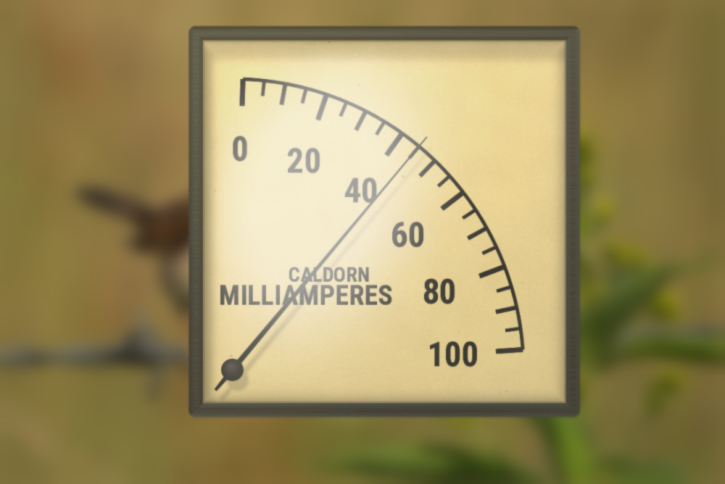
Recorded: 45 mA
